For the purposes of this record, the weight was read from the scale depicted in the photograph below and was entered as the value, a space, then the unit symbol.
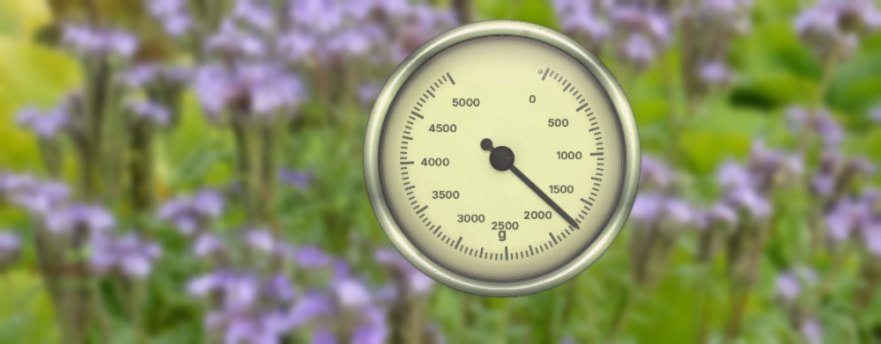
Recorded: 1750 g
